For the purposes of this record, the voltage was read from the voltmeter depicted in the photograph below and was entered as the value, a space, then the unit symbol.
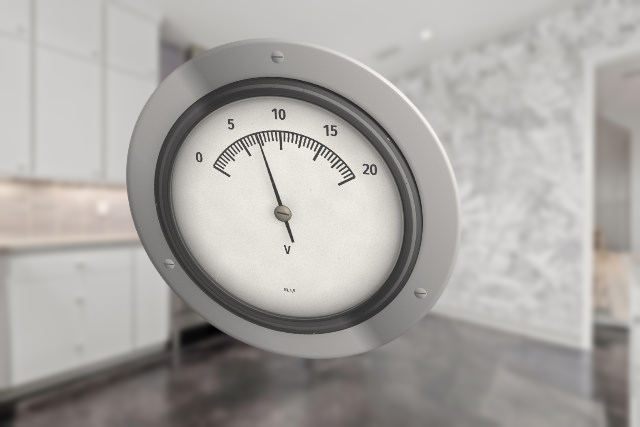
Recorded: 7.5 V
